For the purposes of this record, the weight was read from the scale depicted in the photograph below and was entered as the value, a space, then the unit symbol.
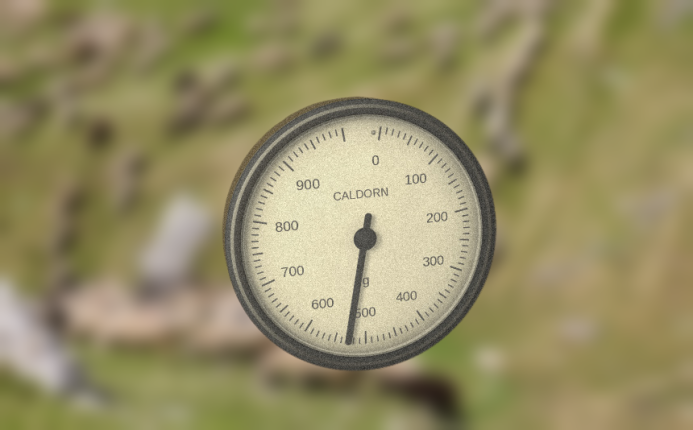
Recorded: 530 g
